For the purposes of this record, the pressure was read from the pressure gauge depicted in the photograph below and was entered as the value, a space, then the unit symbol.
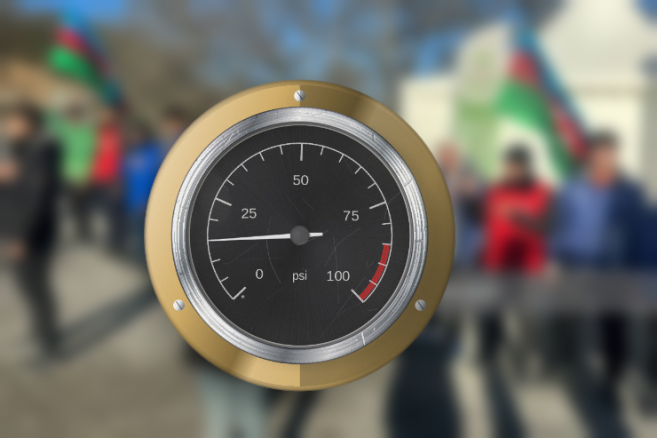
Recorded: 15 psi
